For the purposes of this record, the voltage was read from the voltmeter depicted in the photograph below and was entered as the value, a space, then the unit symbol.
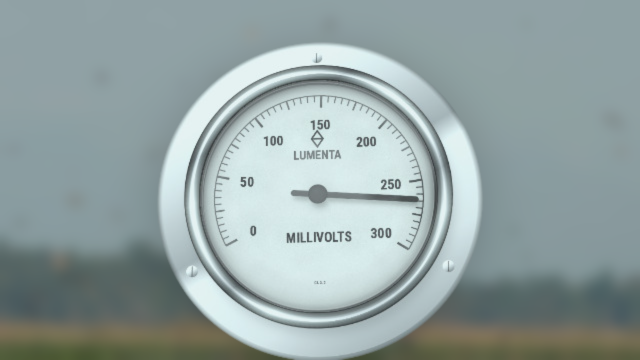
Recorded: 265 mV
